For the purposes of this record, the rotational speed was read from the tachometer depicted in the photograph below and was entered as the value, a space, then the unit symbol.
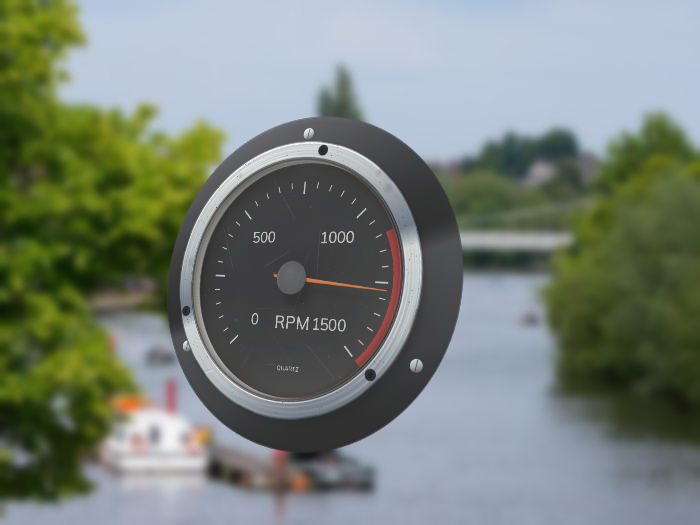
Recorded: 1275 rpm
